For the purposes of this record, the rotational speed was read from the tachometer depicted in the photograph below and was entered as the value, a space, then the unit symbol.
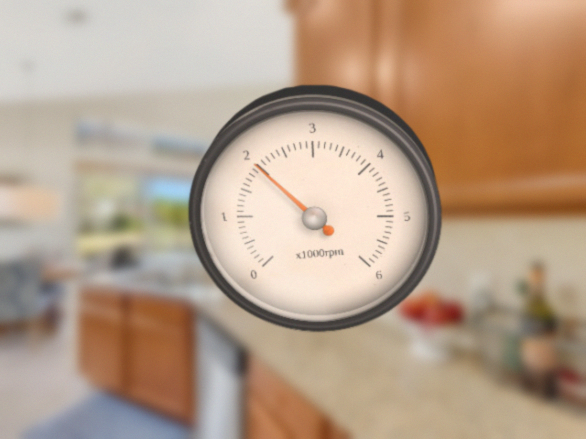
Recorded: 2000 rpm
